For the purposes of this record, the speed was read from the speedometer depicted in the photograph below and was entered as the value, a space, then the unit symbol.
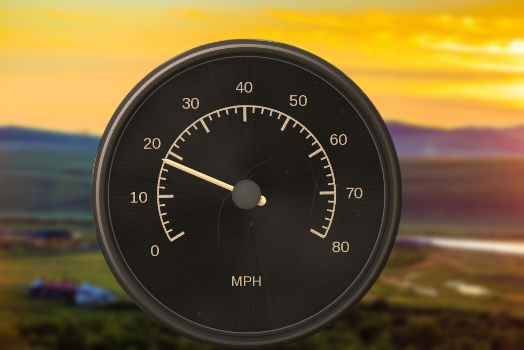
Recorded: 18 mph
